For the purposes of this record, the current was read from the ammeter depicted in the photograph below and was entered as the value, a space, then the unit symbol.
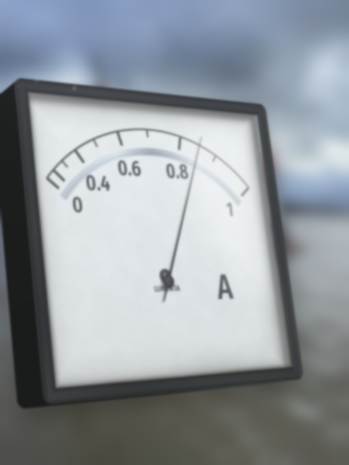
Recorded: 0.85 A
